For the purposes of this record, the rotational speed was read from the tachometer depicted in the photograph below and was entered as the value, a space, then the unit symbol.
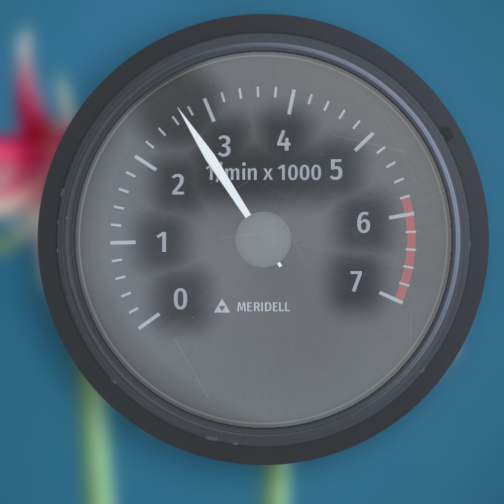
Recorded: 2700 rpm
